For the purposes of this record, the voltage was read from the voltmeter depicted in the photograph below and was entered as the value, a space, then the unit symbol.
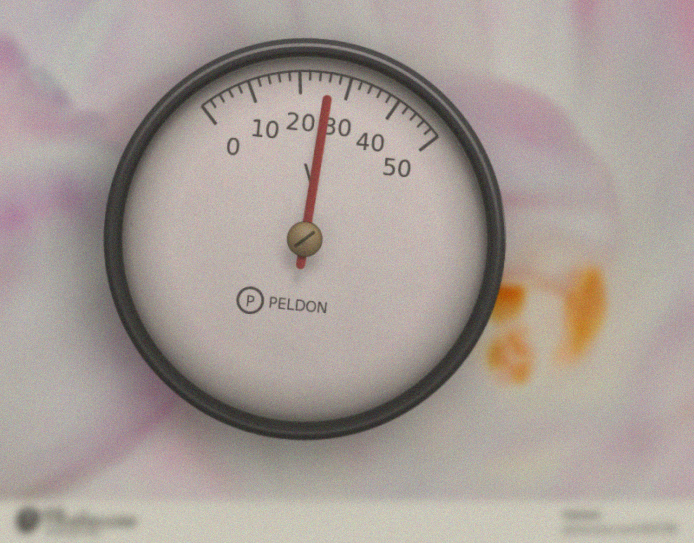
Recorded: 26 V
